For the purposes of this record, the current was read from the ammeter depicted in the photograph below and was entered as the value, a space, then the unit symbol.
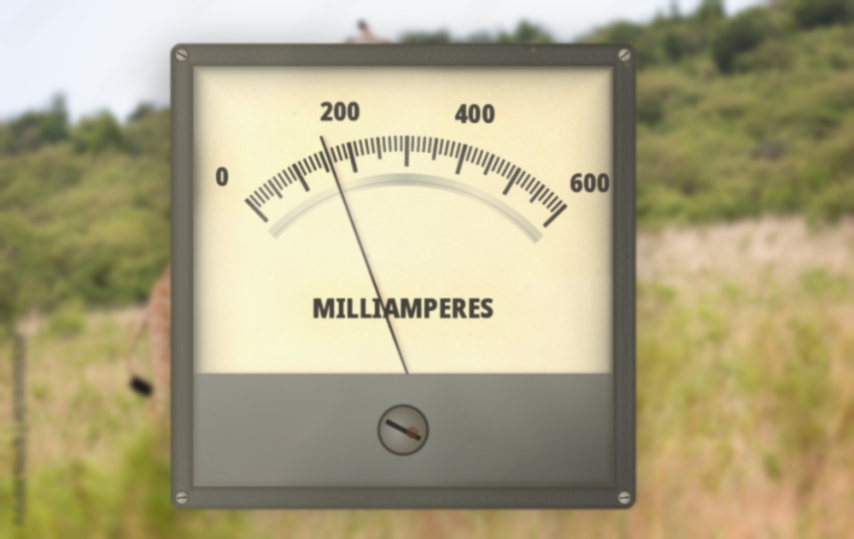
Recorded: 160 mA
